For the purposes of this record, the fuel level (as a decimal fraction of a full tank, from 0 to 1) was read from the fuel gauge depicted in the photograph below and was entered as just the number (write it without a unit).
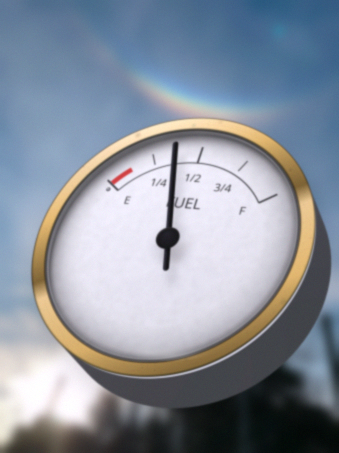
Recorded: 0.375
